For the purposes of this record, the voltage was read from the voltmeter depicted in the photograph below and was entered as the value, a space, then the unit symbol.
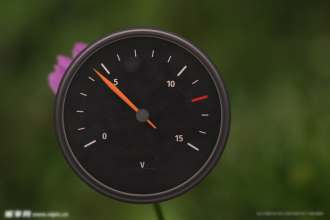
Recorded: 4.5 V
